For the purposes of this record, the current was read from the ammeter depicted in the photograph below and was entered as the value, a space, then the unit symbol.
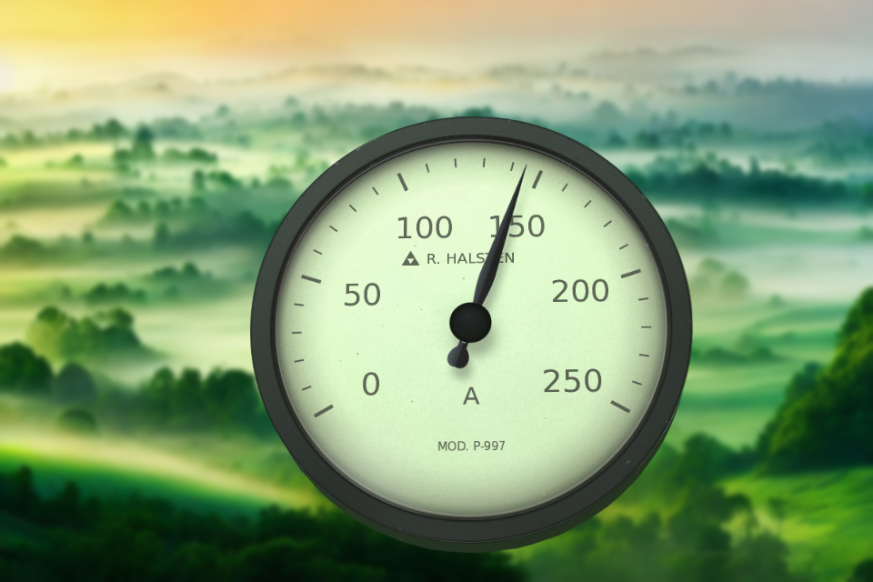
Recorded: 145 A
